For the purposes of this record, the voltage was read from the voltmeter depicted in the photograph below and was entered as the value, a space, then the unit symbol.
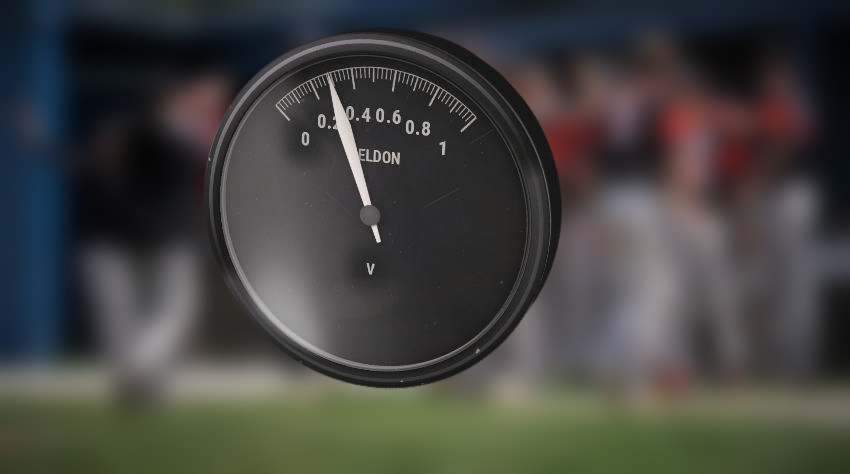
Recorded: 0.3 V
